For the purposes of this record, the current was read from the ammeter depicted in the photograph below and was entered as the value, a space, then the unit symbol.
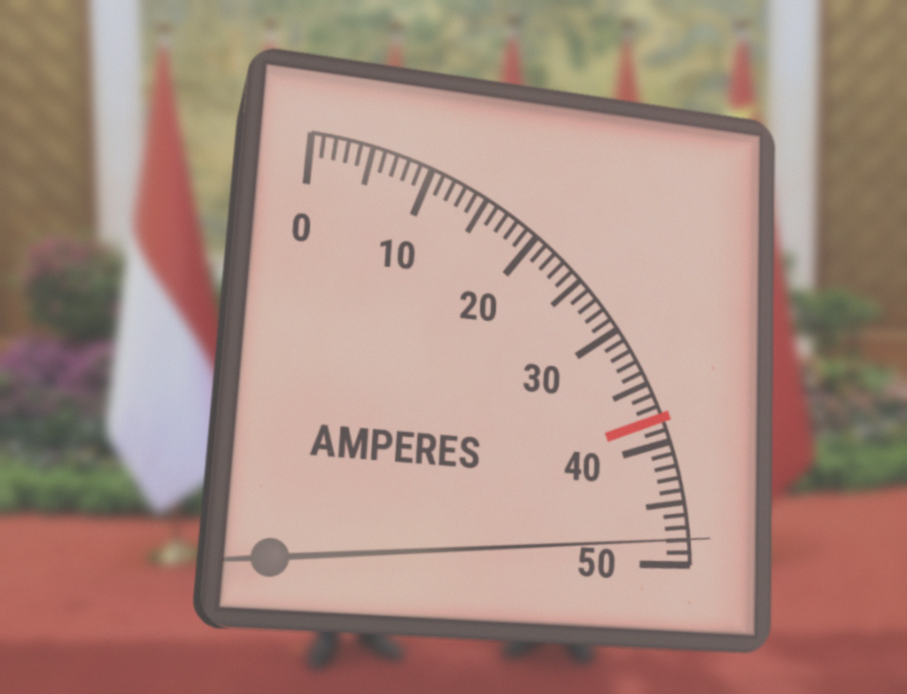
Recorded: 48 A
